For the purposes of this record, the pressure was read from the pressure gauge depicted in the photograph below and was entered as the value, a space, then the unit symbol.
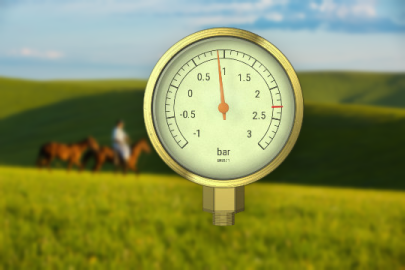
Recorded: 0.9 bar
